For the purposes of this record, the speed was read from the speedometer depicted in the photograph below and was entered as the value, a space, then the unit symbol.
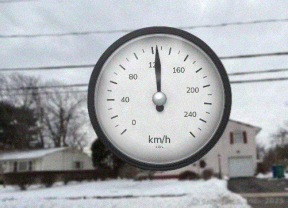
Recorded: 125 km/h
